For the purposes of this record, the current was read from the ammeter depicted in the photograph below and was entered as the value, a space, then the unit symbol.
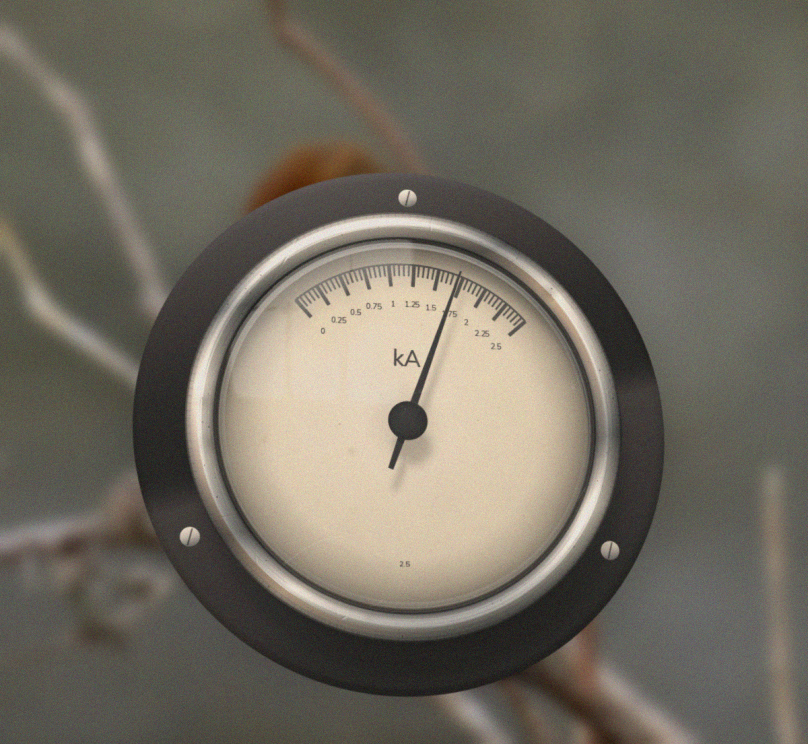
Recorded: 1.7 kA
